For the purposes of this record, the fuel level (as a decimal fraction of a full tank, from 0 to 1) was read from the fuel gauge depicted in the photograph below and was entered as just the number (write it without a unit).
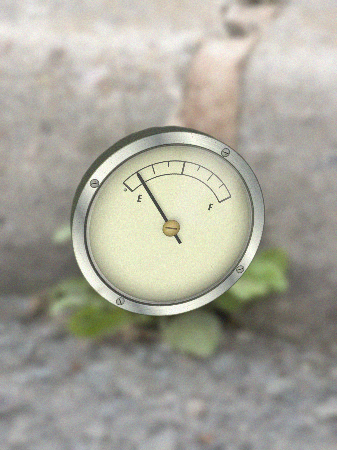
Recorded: 0.125
